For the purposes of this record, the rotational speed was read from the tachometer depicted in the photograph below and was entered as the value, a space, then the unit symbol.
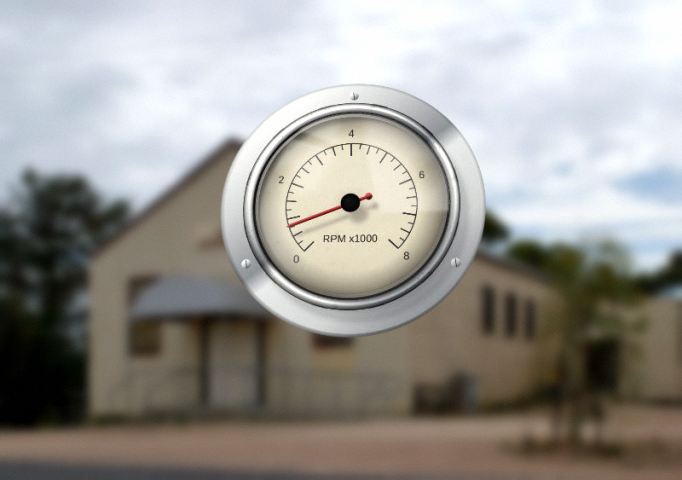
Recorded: 750 rpm
